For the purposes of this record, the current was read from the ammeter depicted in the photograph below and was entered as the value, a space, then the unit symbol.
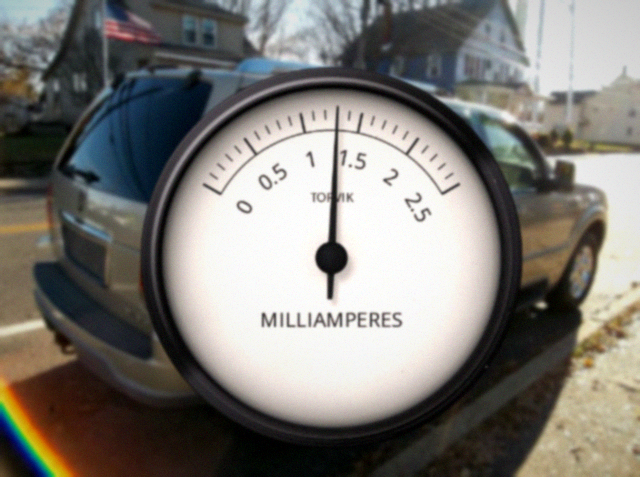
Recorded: 1.3 mA
